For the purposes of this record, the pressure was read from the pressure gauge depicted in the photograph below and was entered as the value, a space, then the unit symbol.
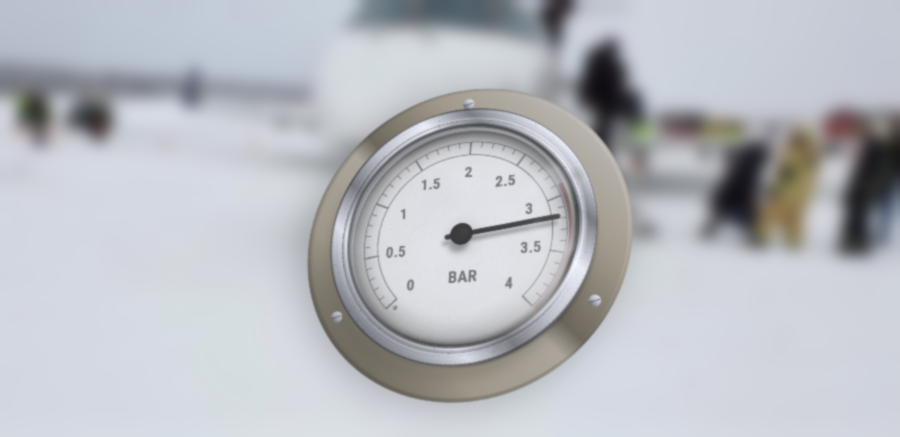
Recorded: 3.2 bar
